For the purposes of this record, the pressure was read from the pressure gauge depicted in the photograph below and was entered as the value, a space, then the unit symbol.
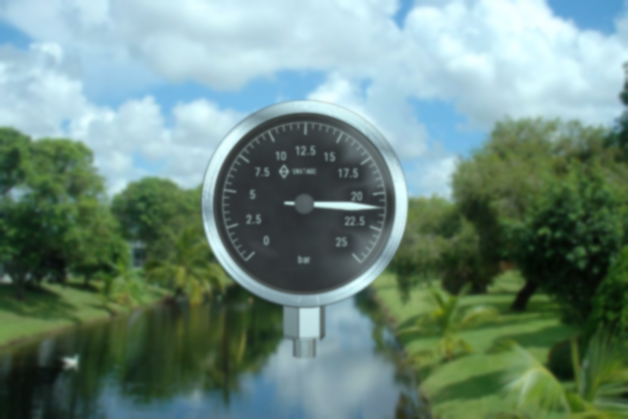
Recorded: 21 bar
